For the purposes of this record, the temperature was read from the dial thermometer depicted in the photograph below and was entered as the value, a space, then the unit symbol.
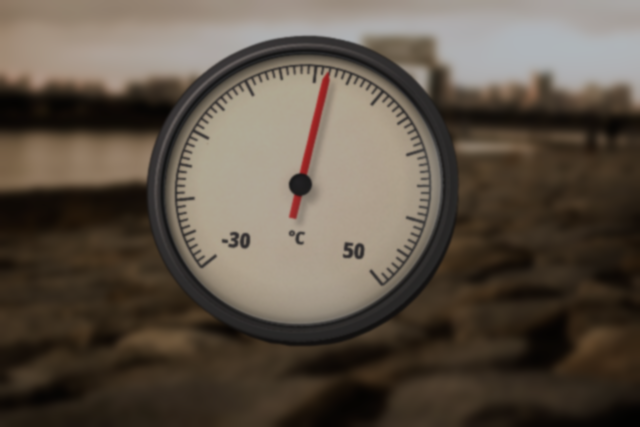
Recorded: 12 °C
